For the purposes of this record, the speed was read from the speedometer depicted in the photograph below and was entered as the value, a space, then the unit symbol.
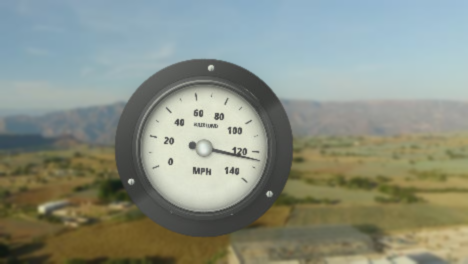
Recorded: 125 mph
